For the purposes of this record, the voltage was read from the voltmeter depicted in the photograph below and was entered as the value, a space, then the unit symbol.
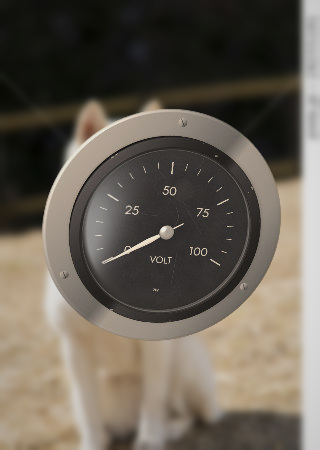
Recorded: 0 V
